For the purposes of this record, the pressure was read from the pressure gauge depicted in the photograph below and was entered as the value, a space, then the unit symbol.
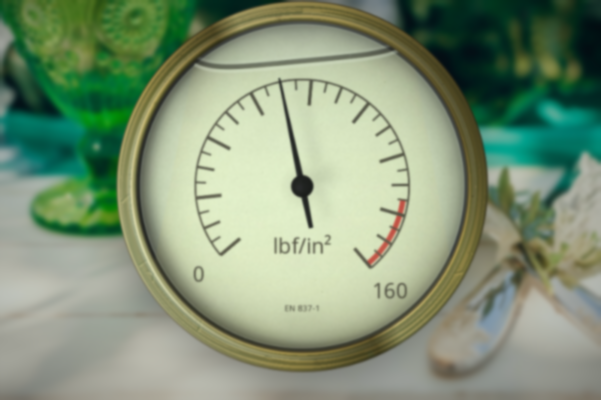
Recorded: 70 psi
